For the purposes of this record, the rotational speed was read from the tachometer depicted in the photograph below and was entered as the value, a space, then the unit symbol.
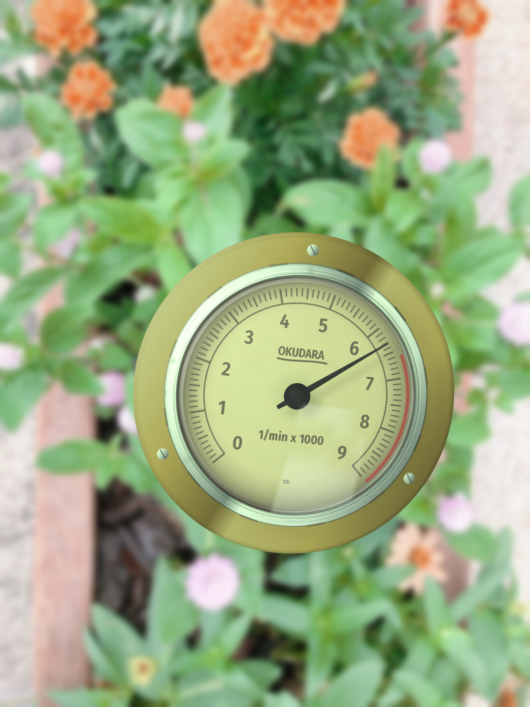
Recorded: 6300 rpm
